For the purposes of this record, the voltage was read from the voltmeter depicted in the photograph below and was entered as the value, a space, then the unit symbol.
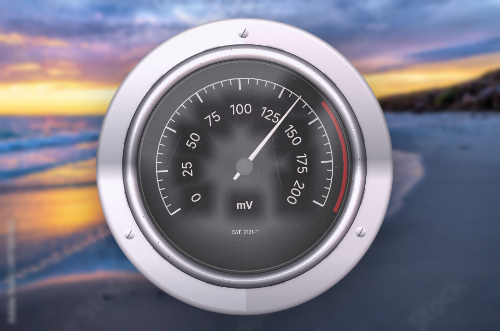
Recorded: 135 mV
